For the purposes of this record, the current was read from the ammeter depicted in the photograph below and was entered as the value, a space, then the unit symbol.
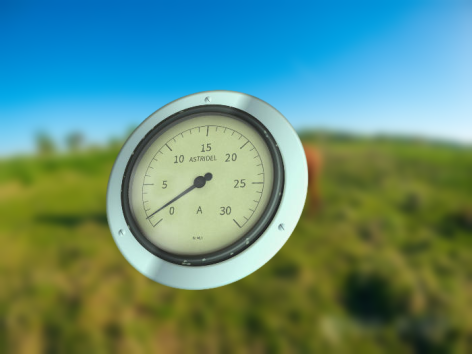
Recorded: 1 A
